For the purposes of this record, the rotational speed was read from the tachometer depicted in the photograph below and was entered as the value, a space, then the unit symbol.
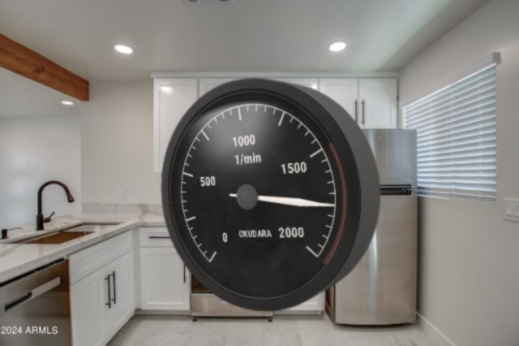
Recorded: 1750 rpm
